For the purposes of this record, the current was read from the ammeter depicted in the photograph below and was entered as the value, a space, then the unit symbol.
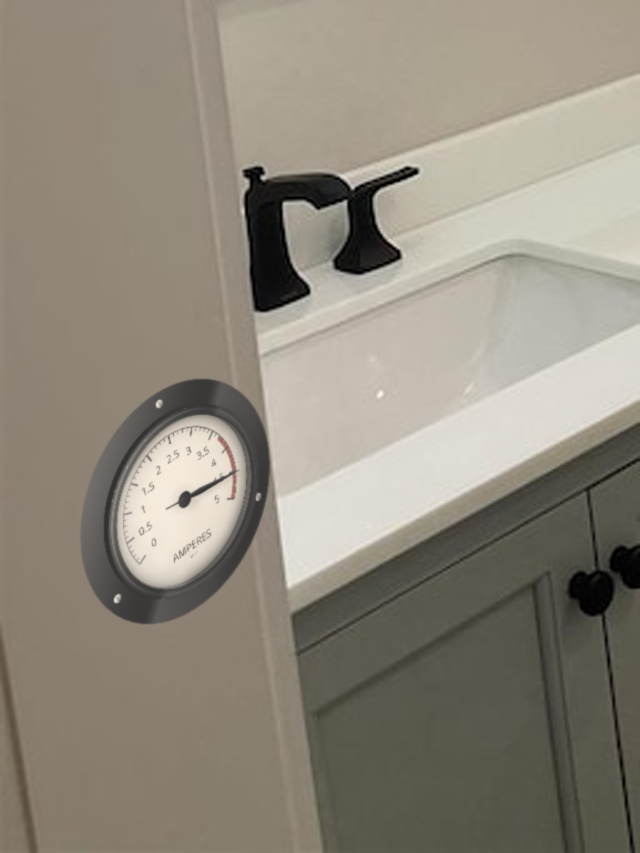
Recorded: 4.5 A
